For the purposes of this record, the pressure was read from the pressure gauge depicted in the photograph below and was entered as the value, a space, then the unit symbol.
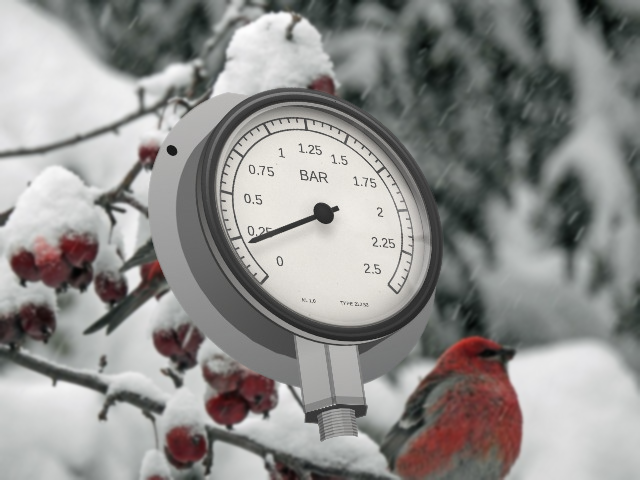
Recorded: 0.2 bar
